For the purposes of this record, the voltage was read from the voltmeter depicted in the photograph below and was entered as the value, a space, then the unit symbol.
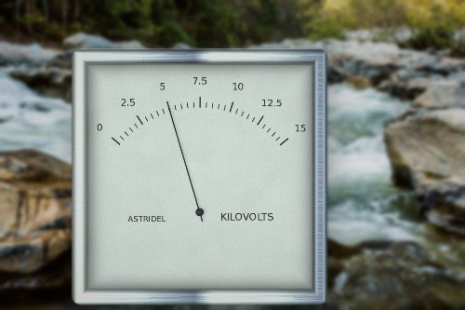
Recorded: 5 kV
